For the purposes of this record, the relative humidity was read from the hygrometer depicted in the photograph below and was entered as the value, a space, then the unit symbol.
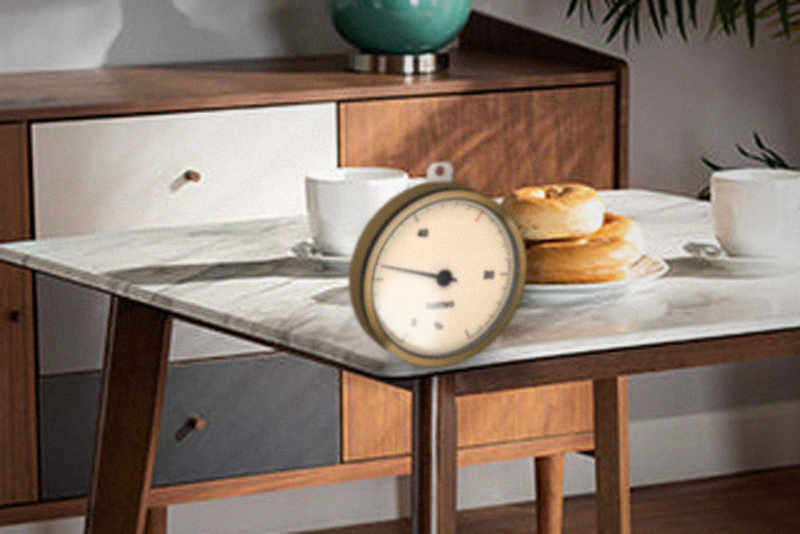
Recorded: 24 %
